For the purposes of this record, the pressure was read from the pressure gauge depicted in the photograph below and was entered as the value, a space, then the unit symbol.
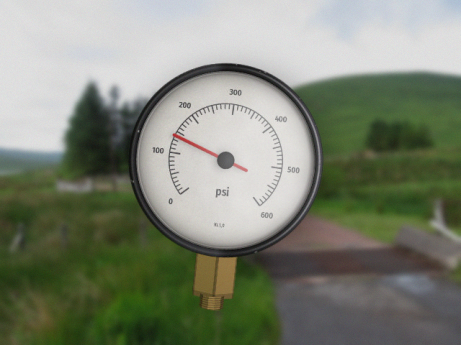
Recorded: 140 psi
